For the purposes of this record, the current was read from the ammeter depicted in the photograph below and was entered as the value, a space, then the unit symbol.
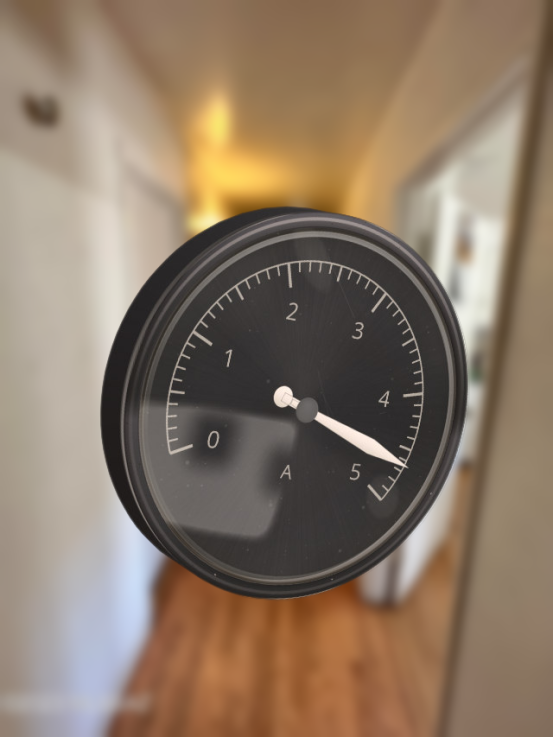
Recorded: 4.65 A
